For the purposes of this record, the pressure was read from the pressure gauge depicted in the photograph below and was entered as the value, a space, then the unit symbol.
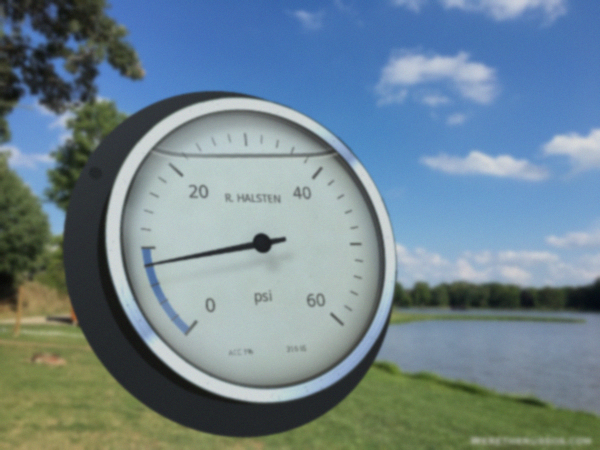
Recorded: 8 psi
